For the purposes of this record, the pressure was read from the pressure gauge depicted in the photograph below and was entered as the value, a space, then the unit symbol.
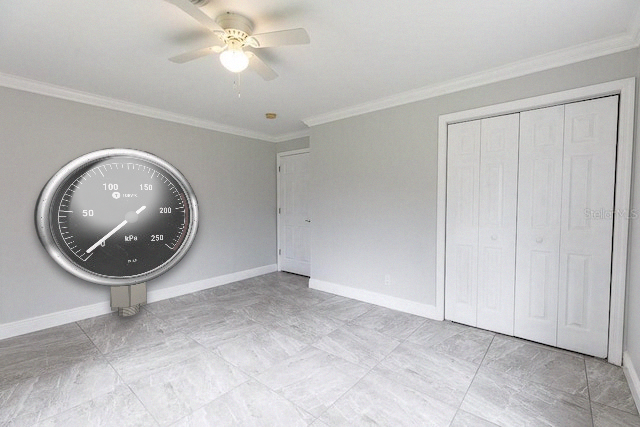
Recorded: 5 kPa
